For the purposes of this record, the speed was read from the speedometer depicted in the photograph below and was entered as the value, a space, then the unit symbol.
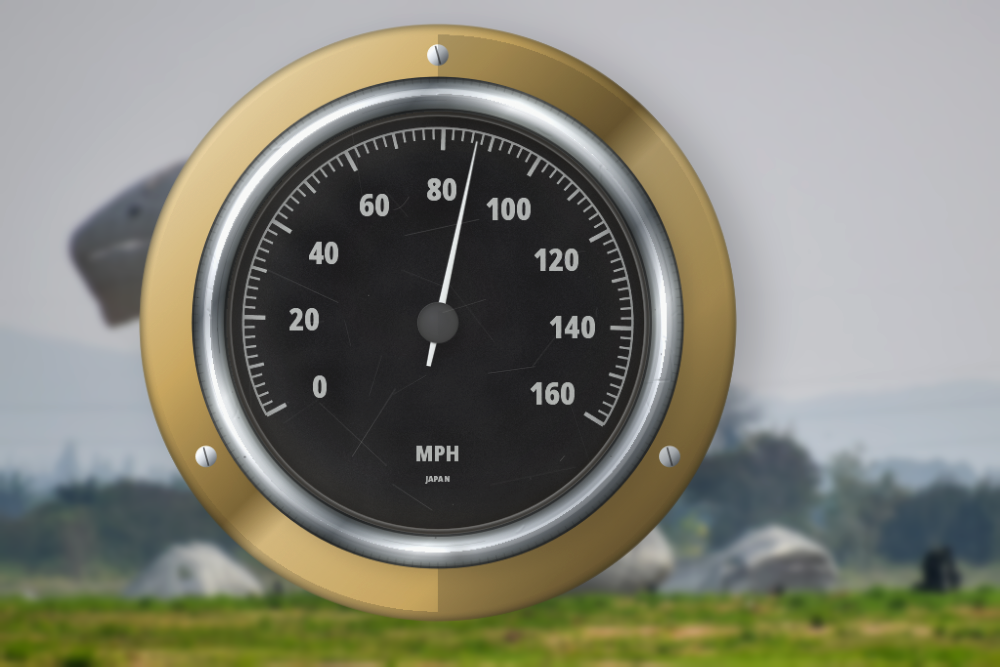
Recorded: 87 mph
